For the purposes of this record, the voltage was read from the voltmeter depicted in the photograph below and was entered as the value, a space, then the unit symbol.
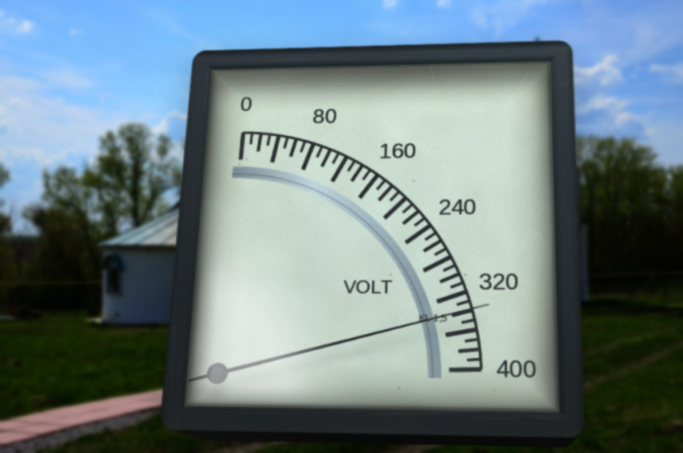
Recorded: 340 V
